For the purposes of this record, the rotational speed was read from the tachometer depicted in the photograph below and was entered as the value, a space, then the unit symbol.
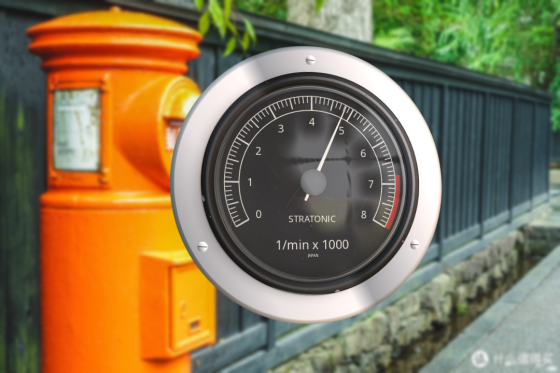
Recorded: 4800 rpm
